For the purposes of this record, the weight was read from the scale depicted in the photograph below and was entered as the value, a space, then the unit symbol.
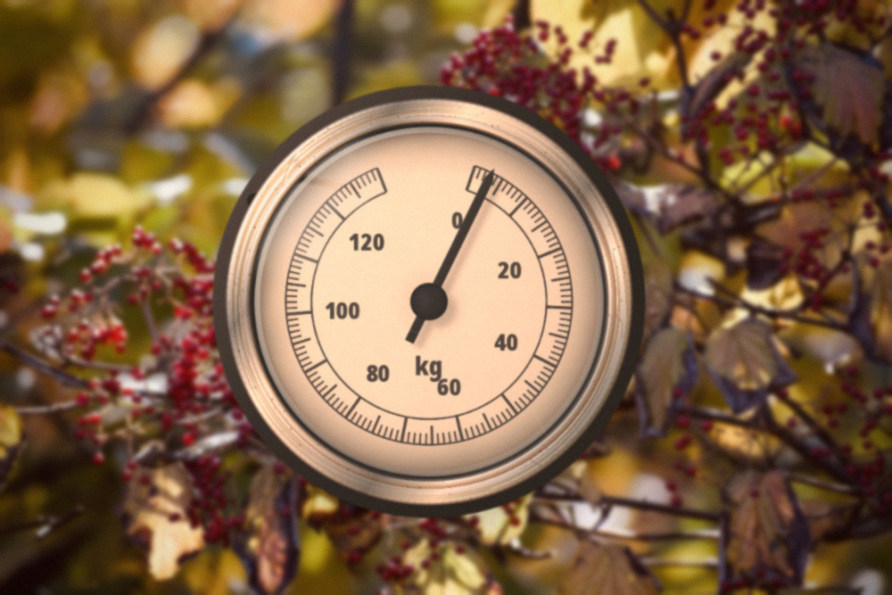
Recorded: 3 kg
